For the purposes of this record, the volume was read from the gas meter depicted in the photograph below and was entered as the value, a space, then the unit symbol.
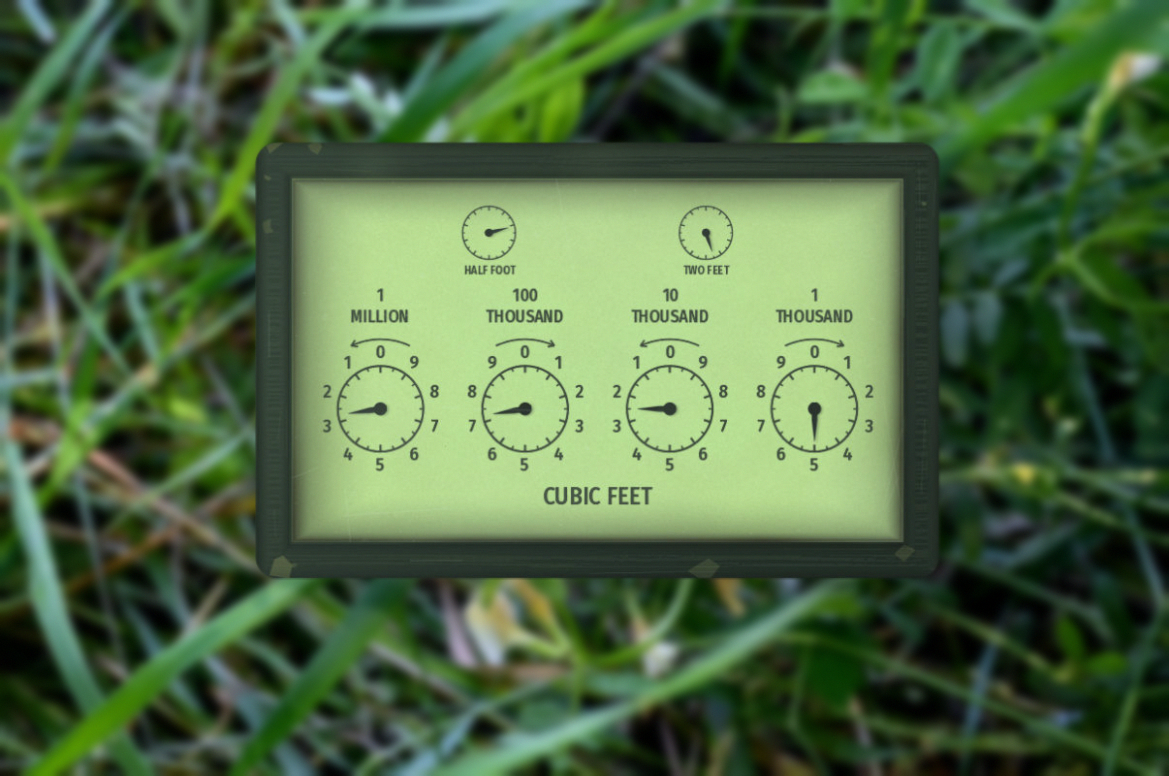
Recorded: 272500 ft³
